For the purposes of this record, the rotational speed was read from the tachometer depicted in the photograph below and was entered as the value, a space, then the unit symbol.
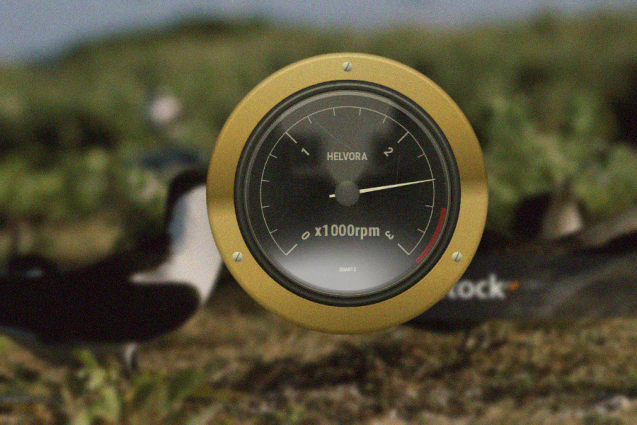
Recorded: 2400 rpm
